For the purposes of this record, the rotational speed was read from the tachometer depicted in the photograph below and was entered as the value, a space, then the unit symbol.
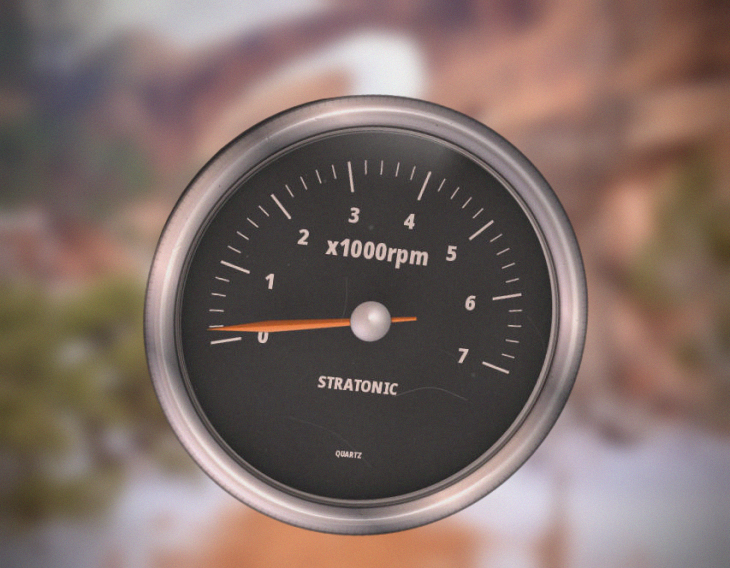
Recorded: 200 rpm
